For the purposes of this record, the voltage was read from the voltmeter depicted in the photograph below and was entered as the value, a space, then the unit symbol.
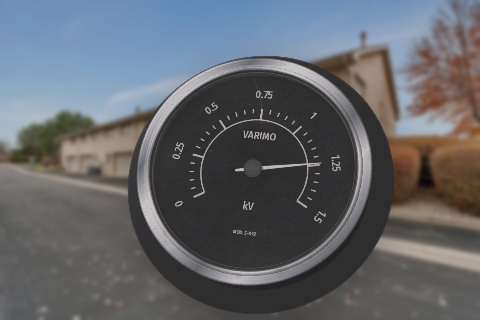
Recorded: 1.25 kV
